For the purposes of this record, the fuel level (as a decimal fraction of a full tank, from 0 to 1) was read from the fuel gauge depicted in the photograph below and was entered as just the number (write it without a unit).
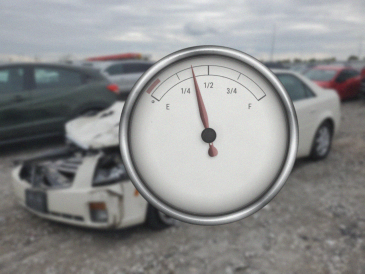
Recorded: 0.375
